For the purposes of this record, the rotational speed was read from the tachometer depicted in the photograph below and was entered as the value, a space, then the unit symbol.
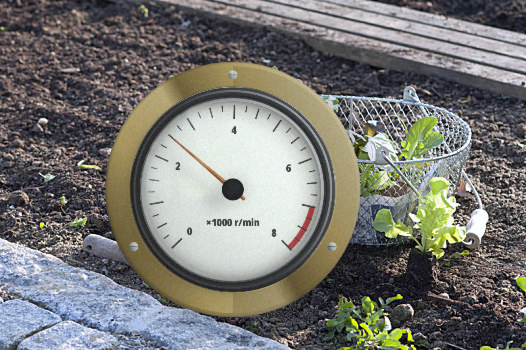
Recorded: 2500 rpm
